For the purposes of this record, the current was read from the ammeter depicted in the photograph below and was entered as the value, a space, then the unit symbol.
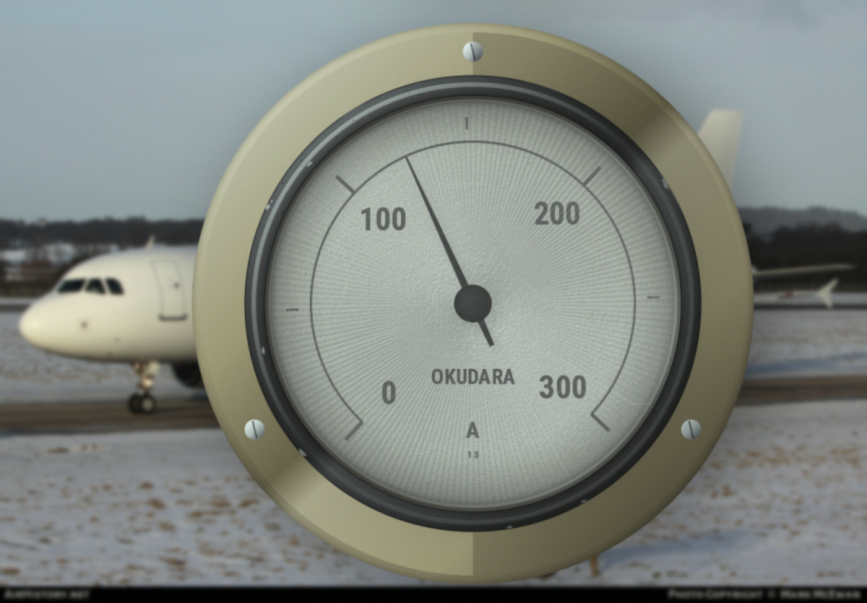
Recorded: 125 A
